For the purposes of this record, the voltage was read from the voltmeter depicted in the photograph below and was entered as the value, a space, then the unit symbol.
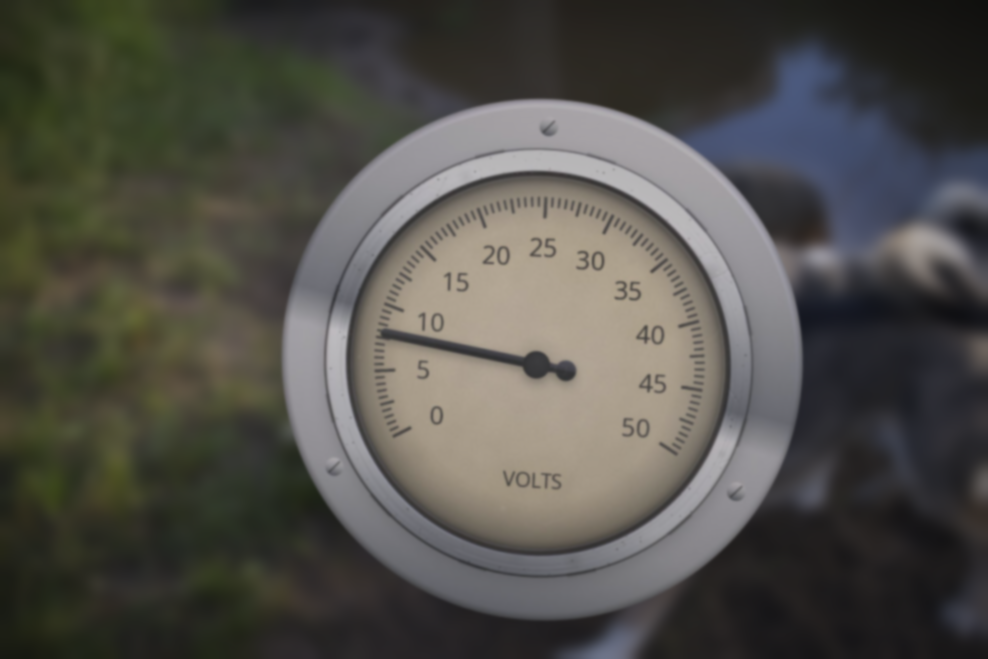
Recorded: 8 V
